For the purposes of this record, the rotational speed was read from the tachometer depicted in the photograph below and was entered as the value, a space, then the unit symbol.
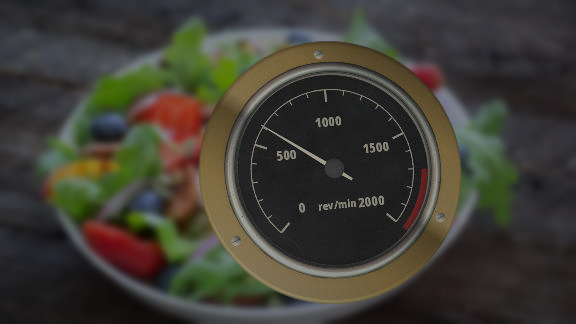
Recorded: 600 rpm
